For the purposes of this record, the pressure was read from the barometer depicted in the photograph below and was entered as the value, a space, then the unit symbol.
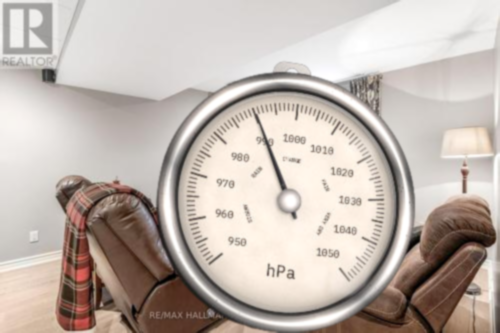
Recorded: 990 hPa
